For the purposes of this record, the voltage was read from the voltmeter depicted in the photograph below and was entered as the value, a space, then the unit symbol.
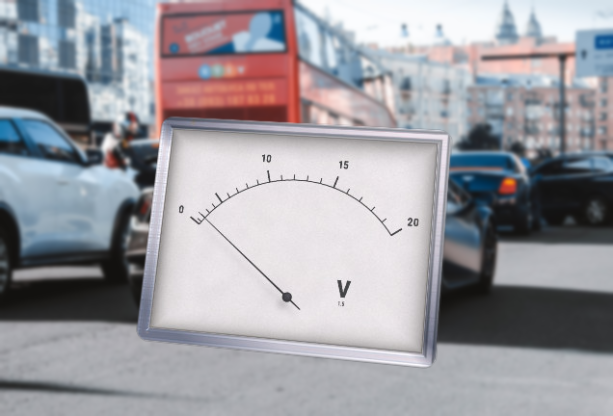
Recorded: 2 V
